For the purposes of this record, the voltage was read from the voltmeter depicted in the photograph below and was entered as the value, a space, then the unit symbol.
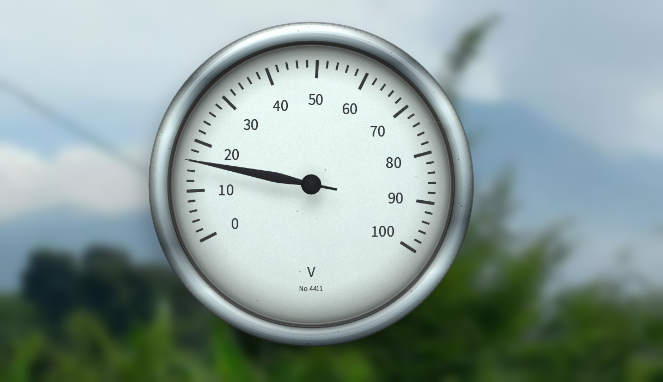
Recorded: 16 V
